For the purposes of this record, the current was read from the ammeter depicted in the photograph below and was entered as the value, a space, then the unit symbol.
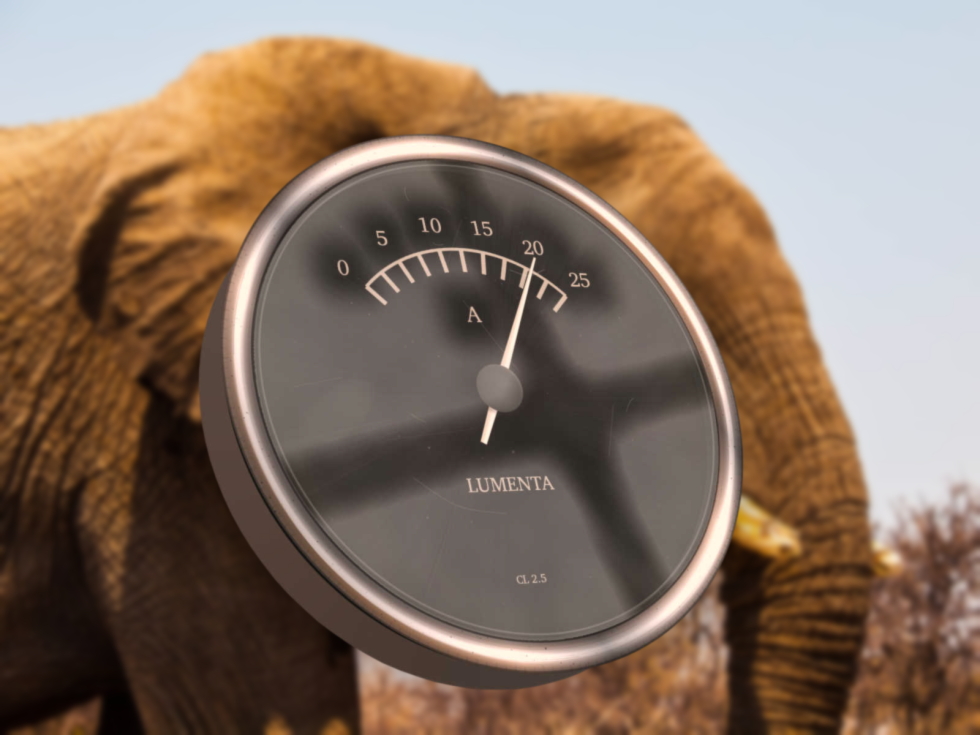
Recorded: 20 A
